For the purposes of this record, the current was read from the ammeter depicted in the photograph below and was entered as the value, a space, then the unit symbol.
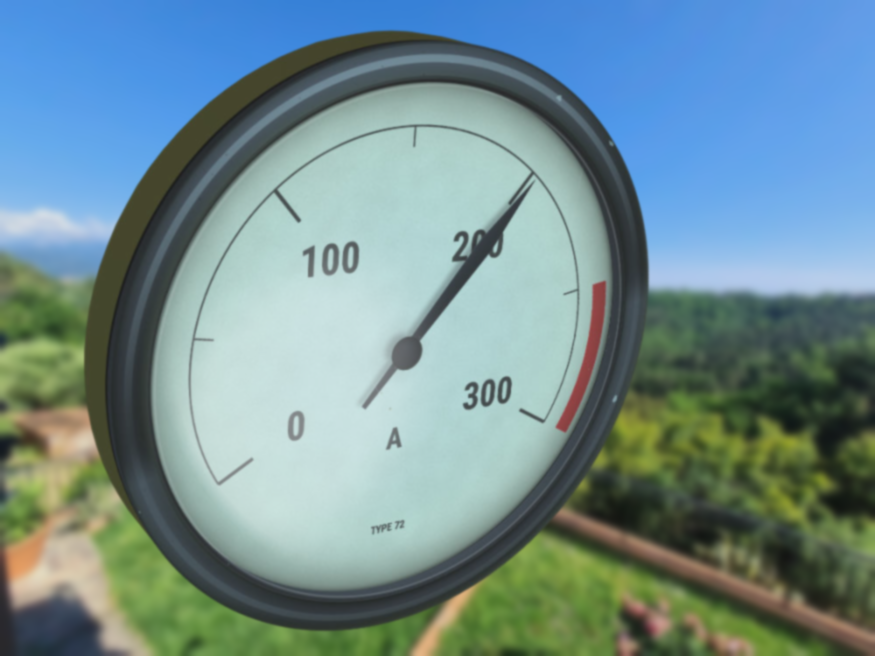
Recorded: 200 A
